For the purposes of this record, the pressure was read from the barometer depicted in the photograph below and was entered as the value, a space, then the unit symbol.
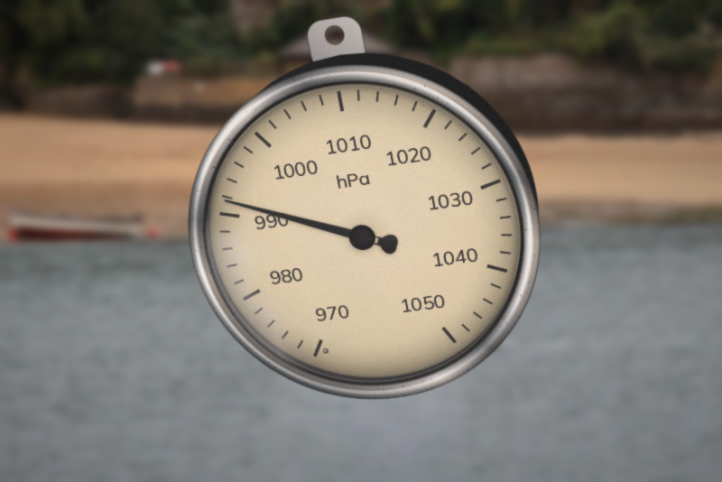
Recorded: 992 hPa
